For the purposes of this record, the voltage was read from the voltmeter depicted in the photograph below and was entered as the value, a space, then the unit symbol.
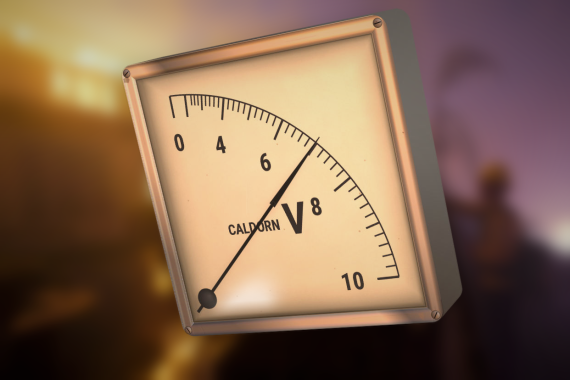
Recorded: 7 V
